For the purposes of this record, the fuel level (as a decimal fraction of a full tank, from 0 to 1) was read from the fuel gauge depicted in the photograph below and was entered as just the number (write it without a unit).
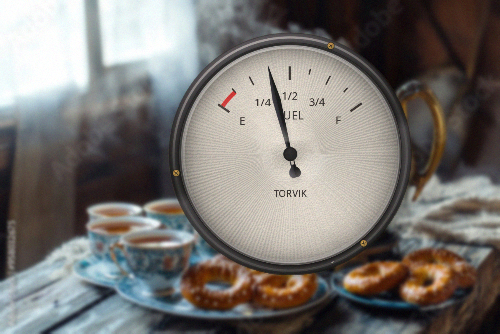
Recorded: 0.375
